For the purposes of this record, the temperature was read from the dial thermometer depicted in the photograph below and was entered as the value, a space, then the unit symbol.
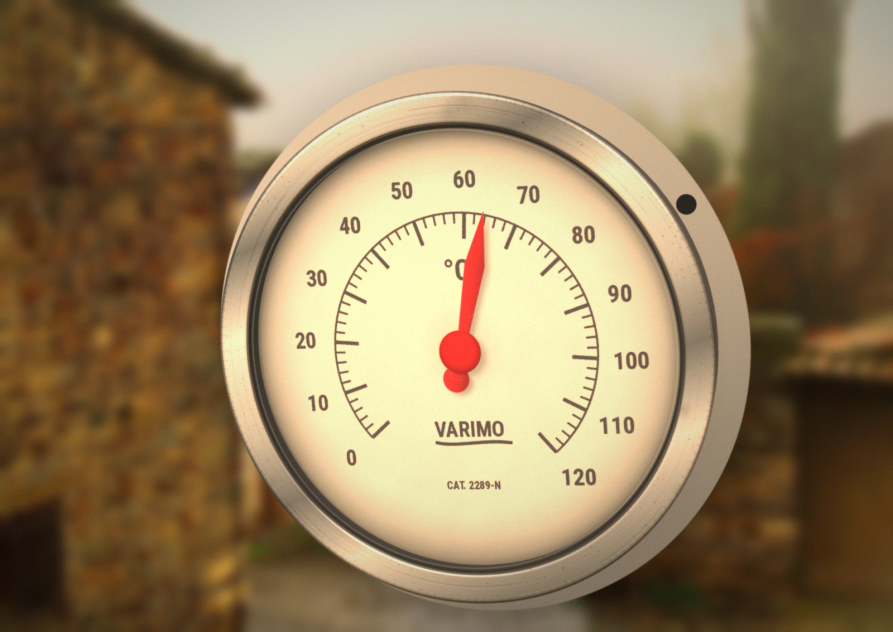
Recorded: 64 °C
